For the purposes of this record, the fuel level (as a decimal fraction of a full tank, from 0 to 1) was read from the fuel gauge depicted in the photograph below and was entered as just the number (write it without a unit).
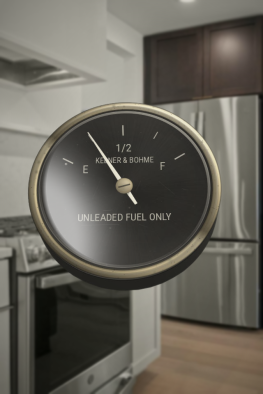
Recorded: 0.25
